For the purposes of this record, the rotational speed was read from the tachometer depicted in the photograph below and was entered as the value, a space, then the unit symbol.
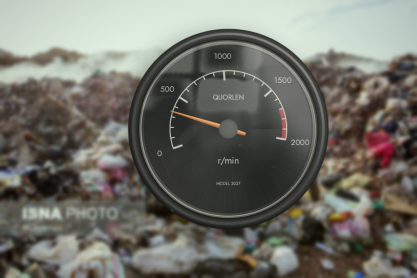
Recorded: 350 rpm
